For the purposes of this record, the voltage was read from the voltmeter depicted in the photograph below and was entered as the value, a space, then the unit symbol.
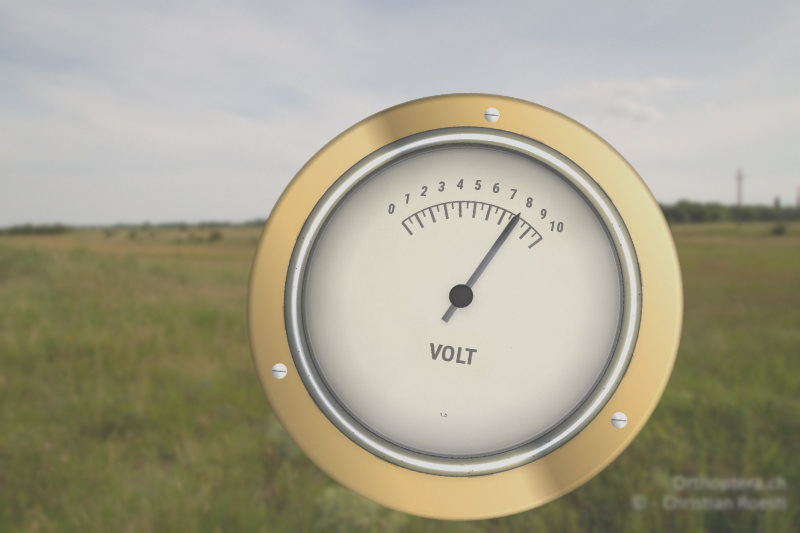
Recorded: 8 V
